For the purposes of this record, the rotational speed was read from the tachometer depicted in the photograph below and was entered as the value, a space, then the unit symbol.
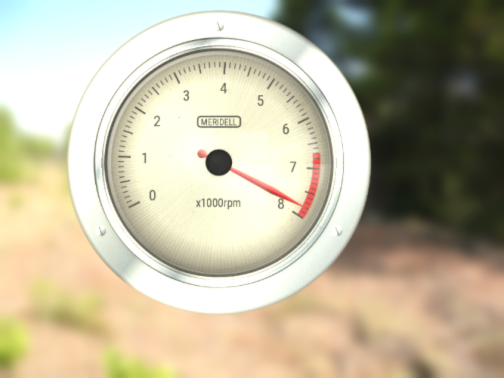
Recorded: 7800 rpm
